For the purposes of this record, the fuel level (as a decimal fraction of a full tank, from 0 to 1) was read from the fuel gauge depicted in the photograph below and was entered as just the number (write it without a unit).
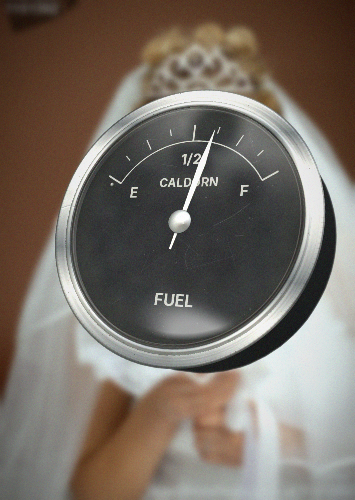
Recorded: 0.625
